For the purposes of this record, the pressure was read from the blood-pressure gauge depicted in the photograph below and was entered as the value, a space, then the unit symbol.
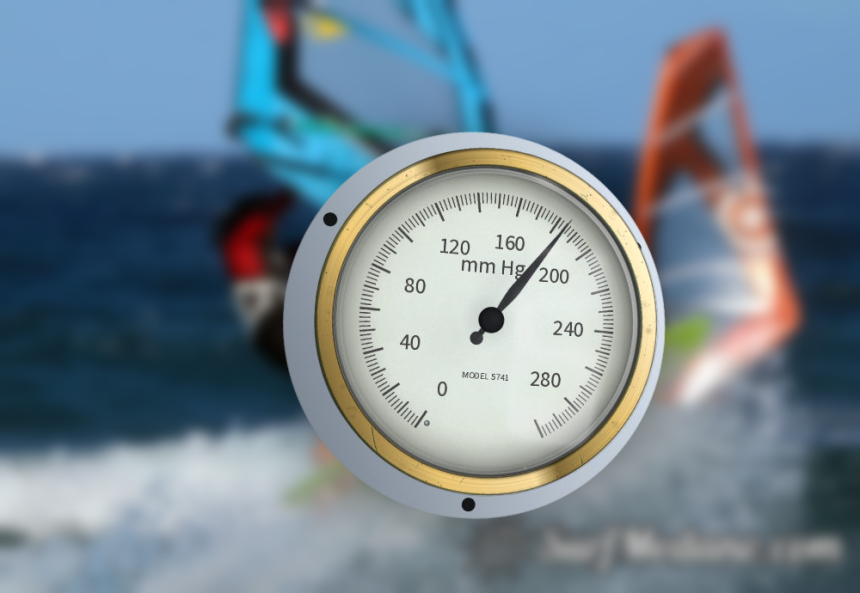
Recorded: 184 mmHg
